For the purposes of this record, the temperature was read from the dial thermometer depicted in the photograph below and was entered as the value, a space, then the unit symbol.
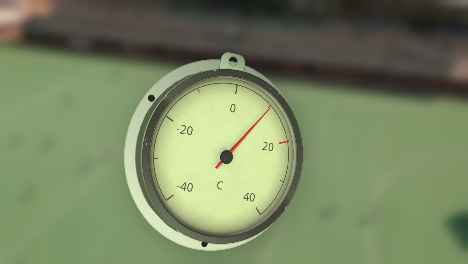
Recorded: 10 °C
